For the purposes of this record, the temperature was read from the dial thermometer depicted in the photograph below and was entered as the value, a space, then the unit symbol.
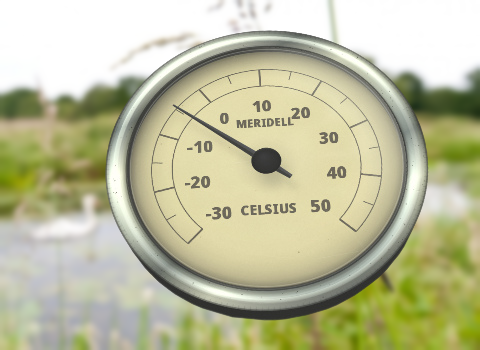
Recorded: -5 °C
